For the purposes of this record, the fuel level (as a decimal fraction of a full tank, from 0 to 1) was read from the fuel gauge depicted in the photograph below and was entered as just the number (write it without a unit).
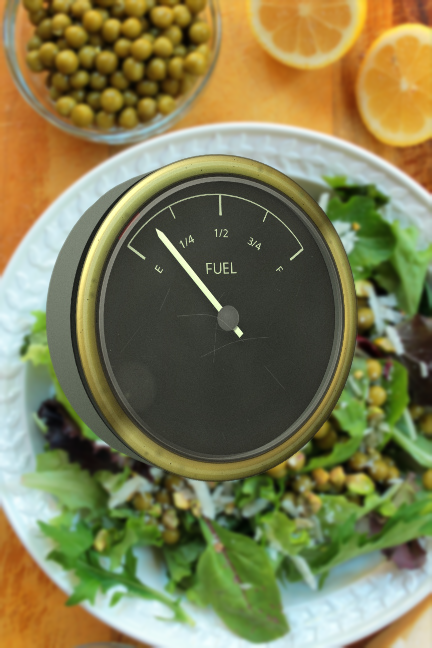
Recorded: 0.125
